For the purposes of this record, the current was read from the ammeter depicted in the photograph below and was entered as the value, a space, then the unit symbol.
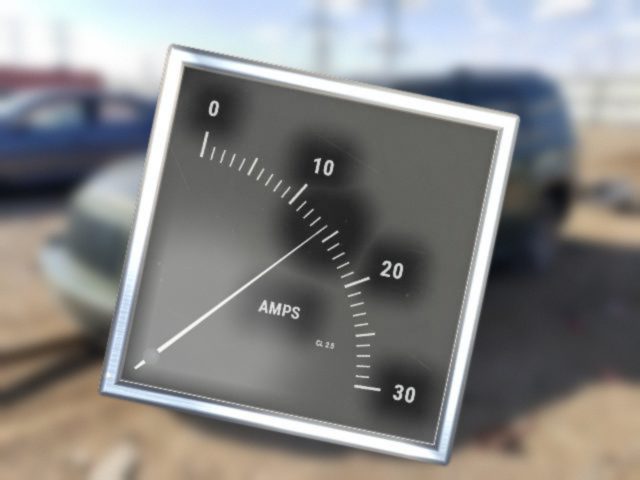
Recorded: 14 A
